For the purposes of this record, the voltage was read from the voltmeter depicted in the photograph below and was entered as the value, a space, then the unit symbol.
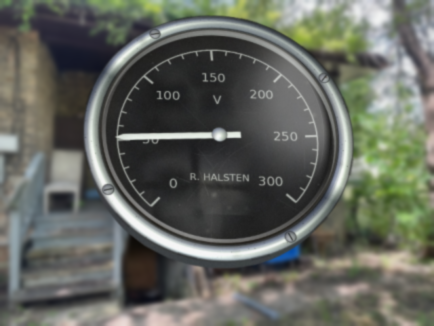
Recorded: 50 V
